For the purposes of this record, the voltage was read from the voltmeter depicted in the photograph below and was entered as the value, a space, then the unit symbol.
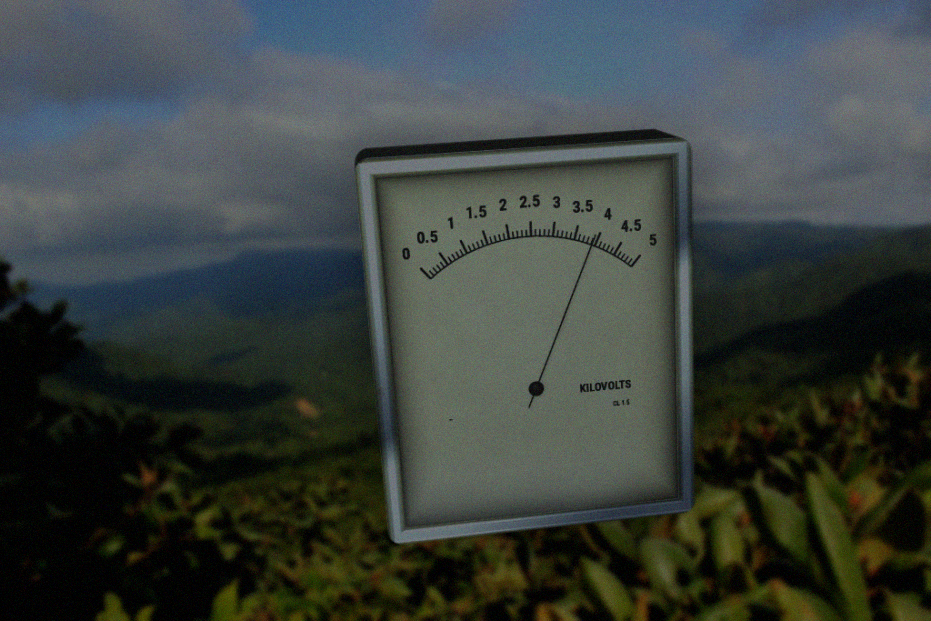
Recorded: 3.9 kV
